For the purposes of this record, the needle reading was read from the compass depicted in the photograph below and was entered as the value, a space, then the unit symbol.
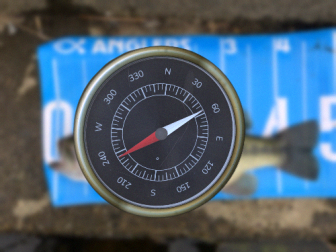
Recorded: 235 °
